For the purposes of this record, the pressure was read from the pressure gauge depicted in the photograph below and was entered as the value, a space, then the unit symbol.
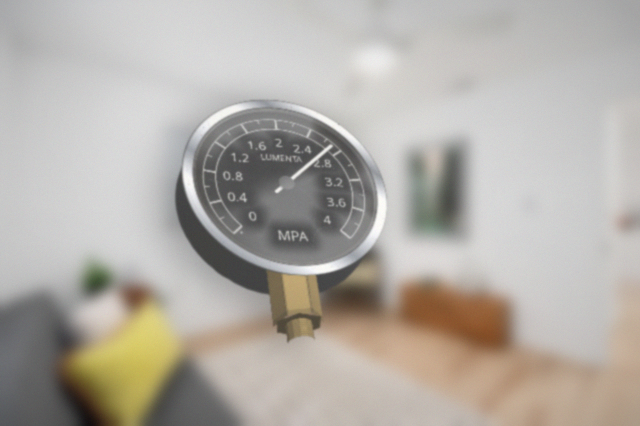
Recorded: 2.7 MPa
